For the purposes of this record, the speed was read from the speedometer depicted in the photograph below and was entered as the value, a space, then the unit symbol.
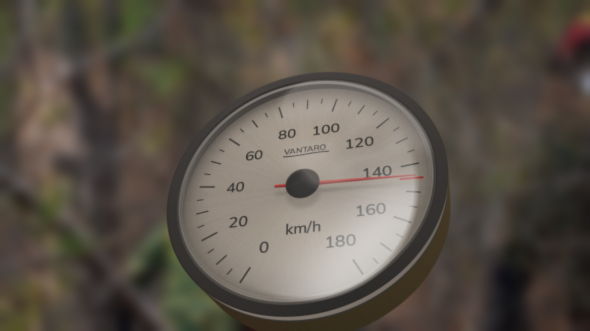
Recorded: 145 km/h
